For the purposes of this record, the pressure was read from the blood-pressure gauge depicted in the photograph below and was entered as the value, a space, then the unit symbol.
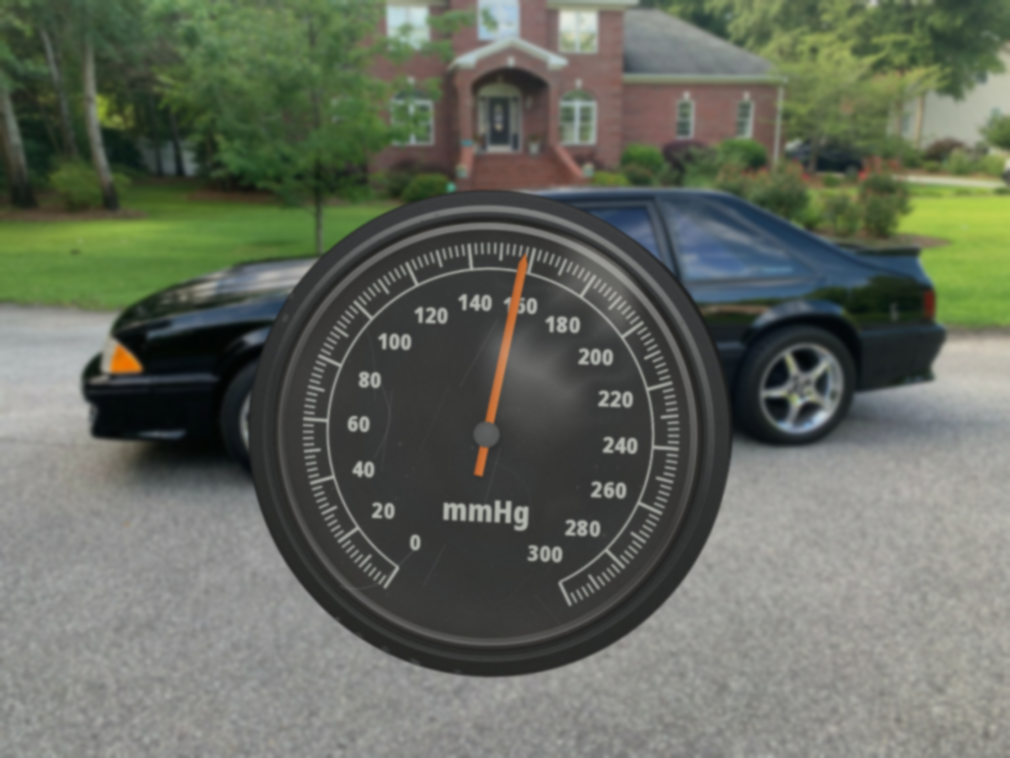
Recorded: 158 mmHg
